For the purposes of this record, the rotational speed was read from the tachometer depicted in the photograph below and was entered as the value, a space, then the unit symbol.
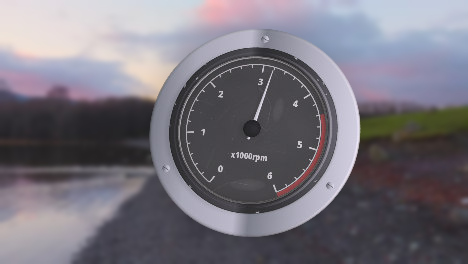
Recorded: 3200 rpm
